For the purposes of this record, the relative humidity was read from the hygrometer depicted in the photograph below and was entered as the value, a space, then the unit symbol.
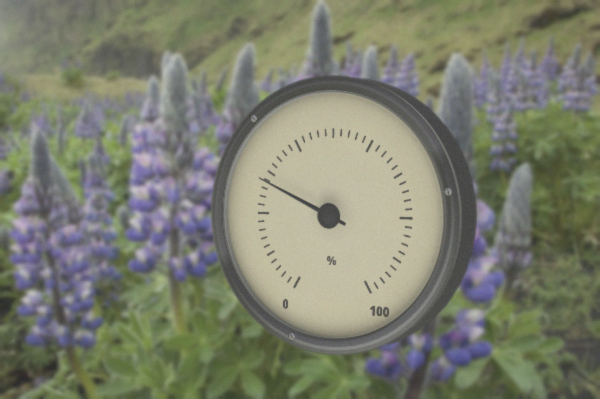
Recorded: 28 %
